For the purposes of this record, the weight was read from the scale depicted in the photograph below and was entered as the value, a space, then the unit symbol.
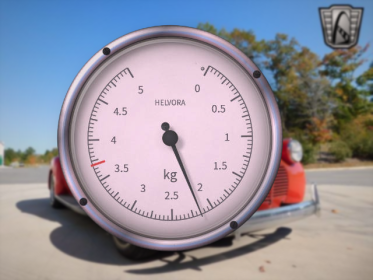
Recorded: 2.15 kg
